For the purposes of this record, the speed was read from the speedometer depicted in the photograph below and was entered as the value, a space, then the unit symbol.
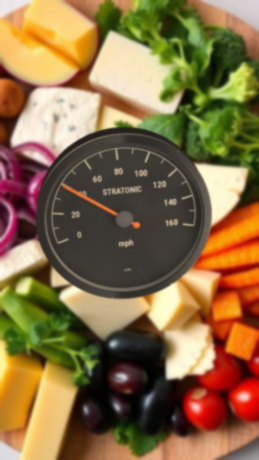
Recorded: 40 mph
